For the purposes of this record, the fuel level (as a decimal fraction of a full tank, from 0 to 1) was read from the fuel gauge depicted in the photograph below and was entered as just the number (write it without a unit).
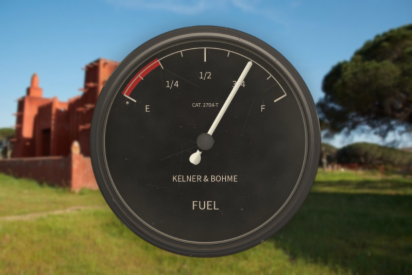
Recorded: 0.75
